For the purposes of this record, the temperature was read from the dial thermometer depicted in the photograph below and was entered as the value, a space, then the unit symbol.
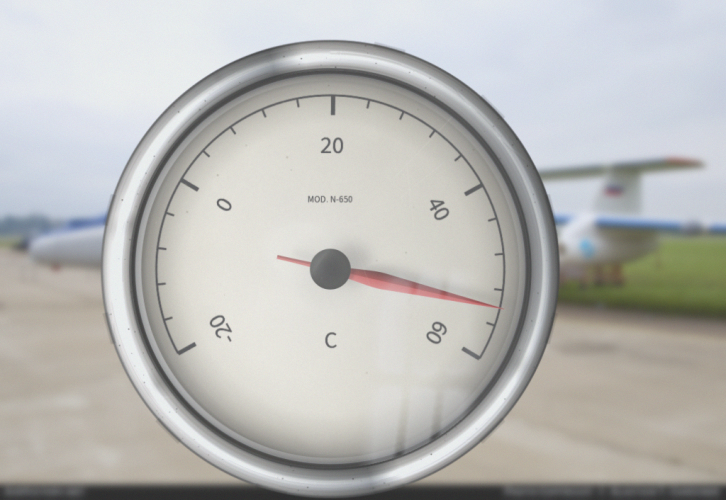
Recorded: 54 °C
